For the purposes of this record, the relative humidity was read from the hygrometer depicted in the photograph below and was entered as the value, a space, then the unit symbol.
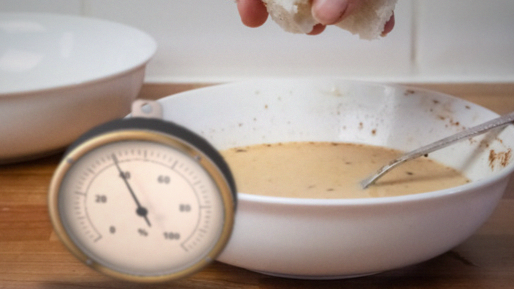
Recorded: 40 %
